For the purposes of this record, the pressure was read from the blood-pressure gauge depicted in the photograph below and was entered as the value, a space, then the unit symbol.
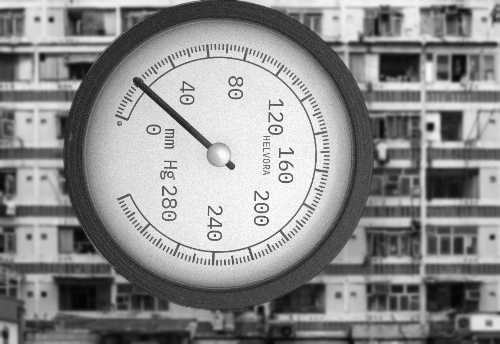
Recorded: 20 mmHg
